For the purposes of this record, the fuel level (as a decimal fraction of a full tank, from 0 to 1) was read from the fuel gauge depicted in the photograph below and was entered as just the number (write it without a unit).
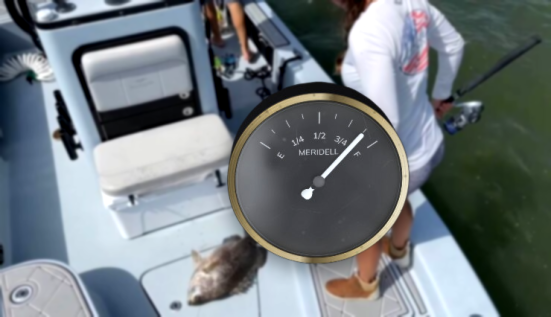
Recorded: 0.875
